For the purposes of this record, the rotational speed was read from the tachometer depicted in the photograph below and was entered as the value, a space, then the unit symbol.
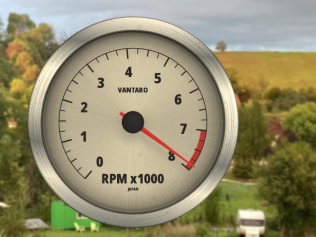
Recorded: 7875 rpm
